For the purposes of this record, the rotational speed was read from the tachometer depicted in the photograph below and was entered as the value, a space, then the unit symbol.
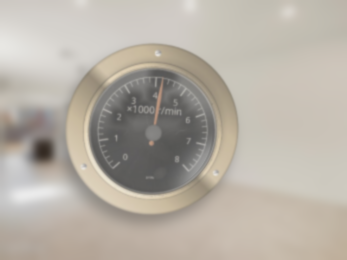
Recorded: 4200 rpm
